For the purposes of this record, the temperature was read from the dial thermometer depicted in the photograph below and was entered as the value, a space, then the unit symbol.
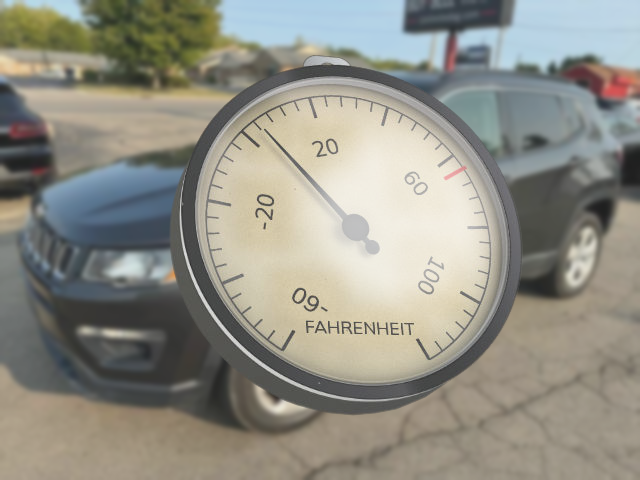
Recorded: 4 °F
